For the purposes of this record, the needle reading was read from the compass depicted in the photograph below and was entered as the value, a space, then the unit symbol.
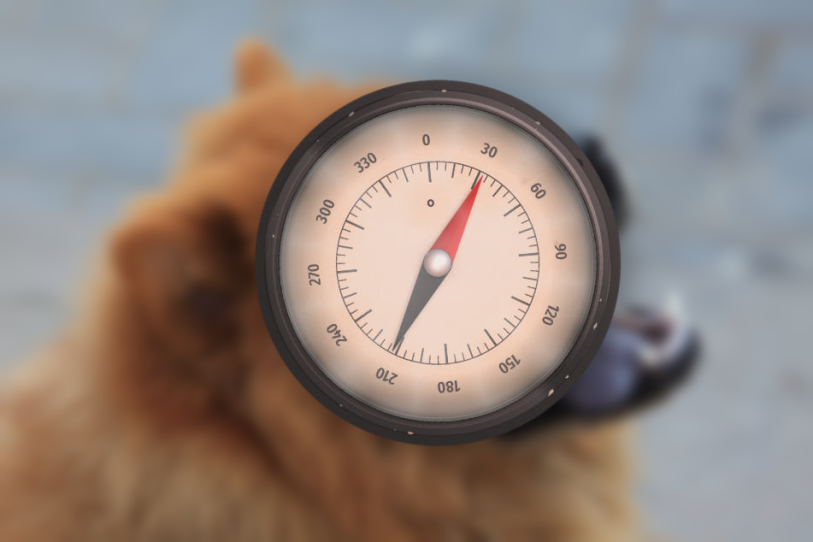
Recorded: 32.5 °
